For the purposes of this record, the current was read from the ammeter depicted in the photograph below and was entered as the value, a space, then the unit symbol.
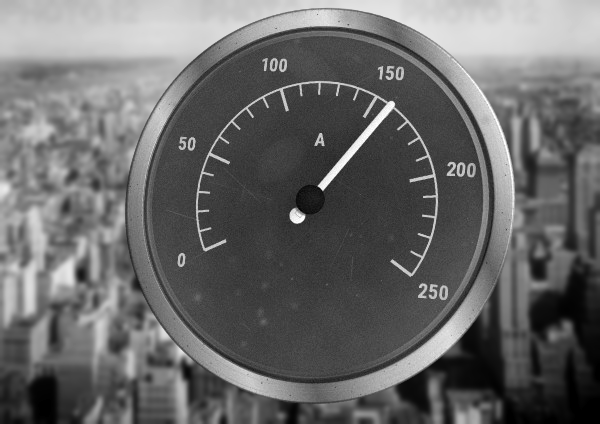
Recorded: 160 A
